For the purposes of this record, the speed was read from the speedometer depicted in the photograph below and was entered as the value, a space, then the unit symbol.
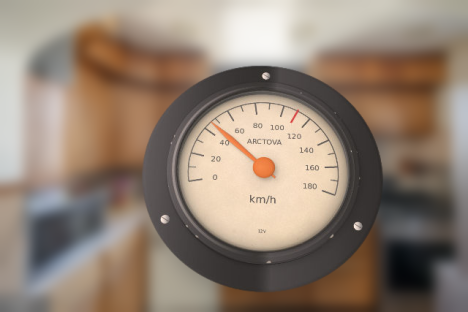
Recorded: 45 km/h
